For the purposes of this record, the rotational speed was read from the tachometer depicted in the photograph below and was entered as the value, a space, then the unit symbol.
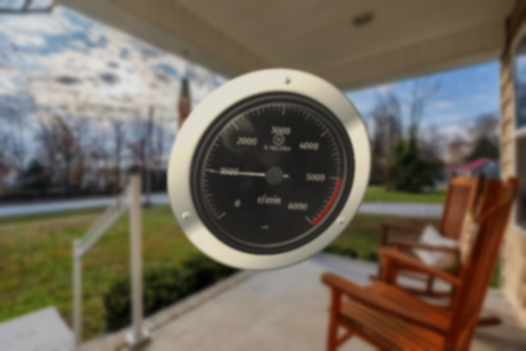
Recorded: 1000 rpm
